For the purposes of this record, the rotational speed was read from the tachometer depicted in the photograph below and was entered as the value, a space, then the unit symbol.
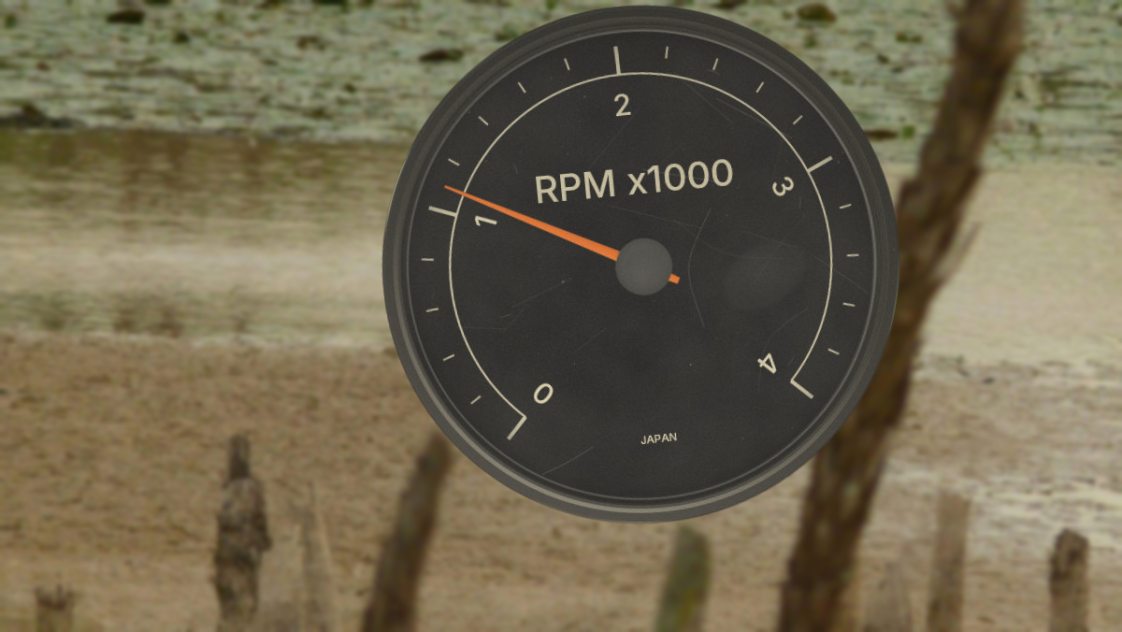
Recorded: 1100 rpm
